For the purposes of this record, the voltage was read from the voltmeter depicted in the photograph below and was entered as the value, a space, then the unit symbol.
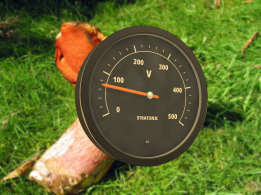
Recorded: 70 V
